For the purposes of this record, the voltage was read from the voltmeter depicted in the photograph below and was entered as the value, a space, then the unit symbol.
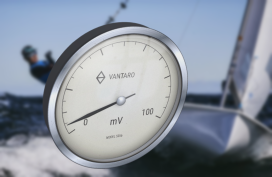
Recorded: 5 mV
